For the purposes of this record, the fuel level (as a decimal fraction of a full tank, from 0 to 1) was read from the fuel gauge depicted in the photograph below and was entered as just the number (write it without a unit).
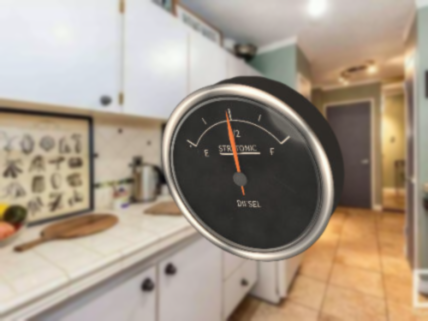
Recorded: 0.5
